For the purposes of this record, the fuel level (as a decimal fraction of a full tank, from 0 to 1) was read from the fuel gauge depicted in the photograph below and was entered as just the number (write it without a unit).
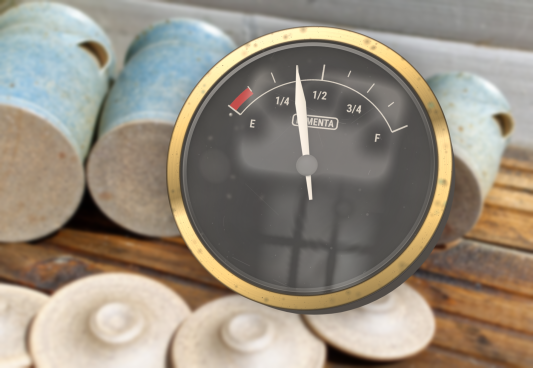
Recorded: 0.375
